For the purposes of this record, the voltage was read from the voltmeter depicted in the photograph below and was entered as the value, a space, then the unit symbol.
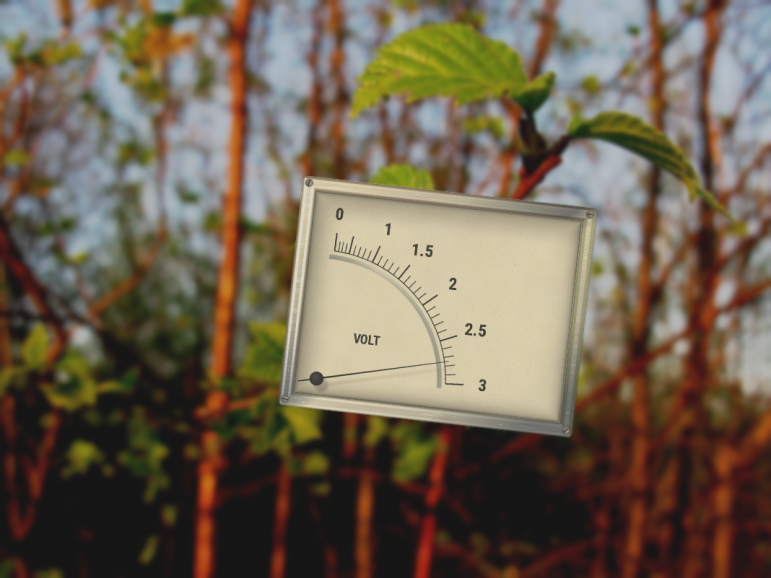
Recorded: 2.75 V
